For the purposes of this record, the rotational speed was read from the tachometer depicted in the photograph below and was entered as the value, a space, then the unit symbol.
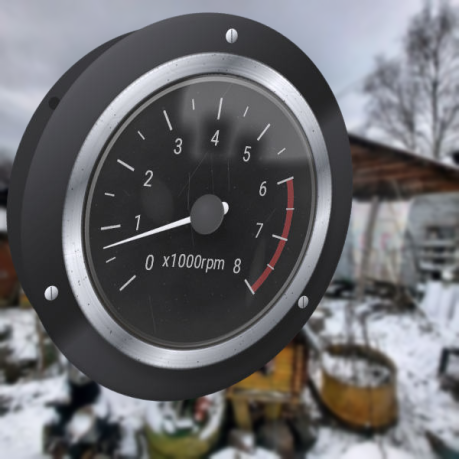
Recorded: 750 rpm
